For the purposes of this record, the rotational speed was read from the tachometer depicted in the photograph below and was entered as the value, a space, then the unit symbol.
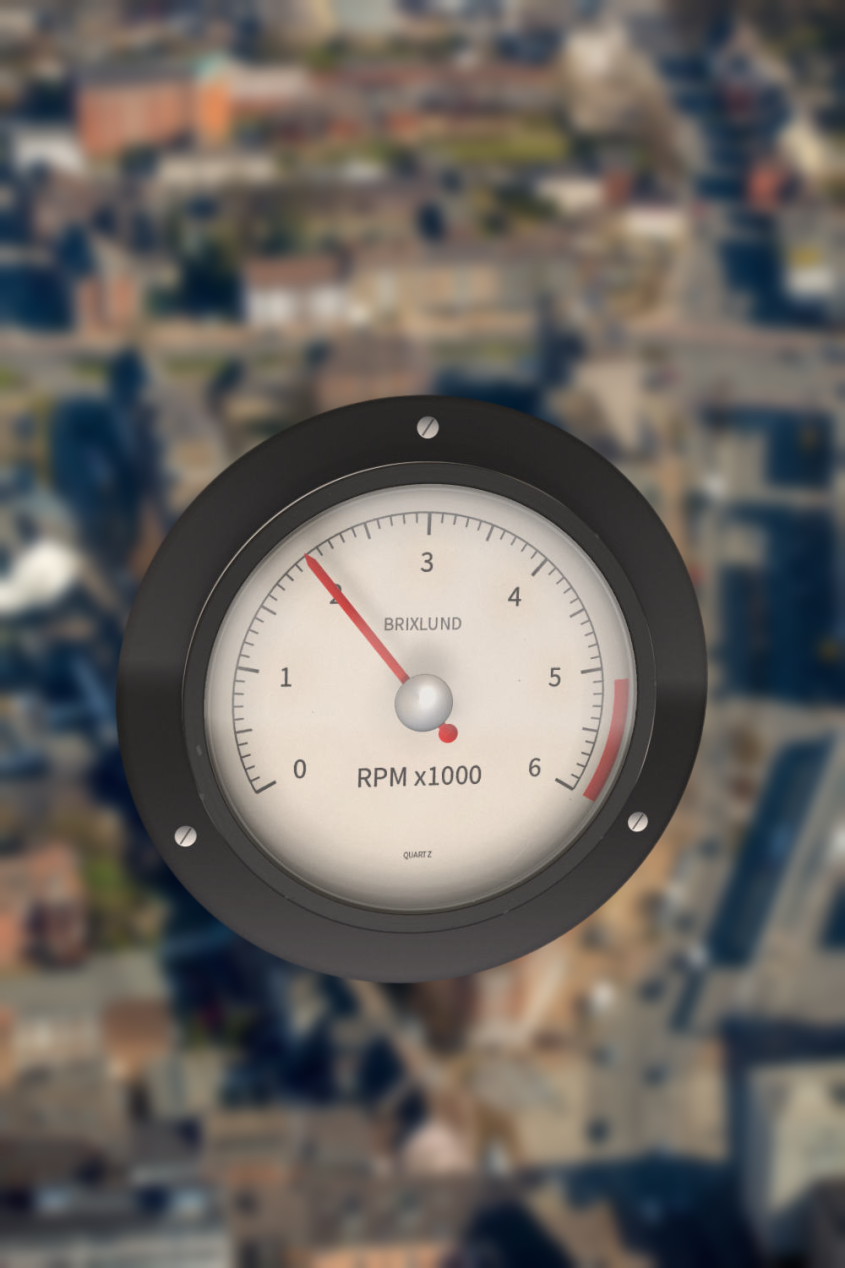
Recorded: 2000 rpm
